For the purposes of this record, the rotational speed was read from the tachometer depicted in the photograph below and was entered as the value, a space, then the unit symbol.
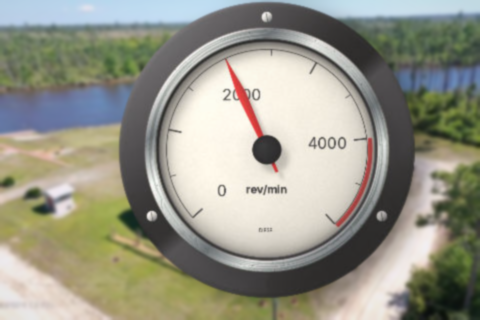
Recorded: 2000 rpm
